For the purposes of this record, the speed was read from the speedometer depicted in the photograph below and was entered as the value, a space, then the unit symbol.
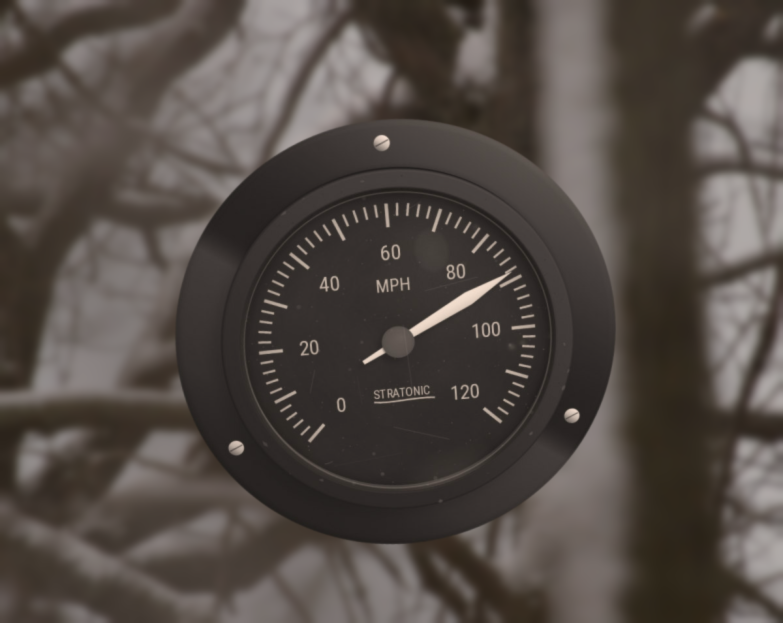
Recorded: 88 mph
